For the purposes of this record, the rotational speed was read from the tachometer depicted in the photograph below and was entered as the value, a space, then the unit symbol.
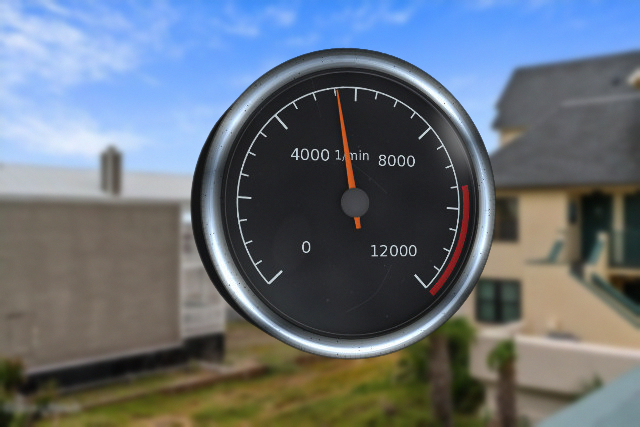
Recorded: 5500 rpm
